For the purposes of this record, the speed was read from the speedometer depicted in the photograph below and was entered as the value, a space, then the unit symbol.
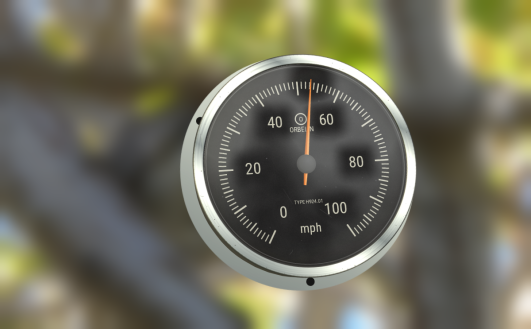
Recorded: 53 mph
